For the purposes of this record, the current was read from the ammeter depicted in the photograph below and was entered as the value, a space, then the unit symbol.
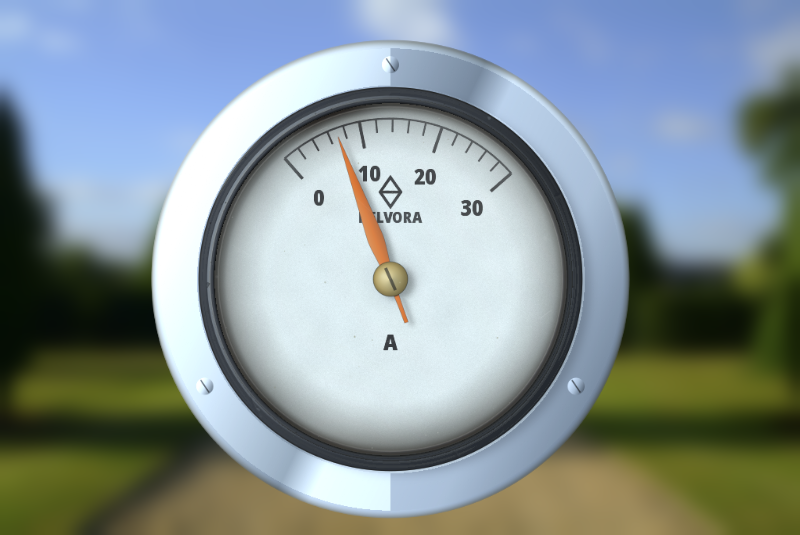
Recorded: 7 A
